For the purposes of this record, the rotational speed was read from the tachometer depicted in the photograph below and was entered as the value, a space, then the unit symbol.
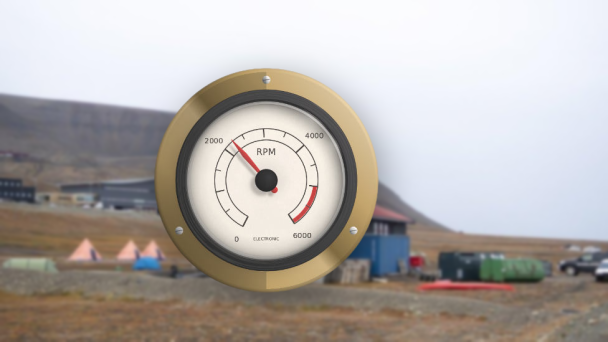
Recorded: 2250 rpm
